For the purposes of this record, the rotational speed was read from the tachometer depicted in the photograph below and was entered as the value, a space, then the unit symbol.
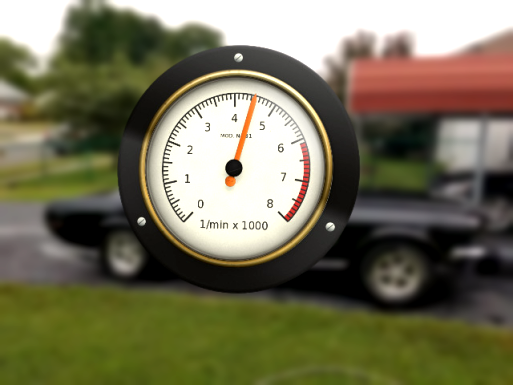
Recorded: 4500 rpm
